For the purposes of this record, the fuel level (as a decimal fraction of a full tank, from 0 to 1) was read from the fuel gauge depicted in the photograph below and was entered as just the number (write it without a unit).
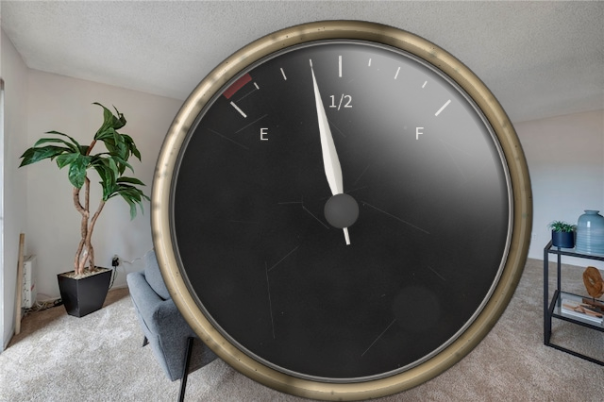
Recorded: 0.375
